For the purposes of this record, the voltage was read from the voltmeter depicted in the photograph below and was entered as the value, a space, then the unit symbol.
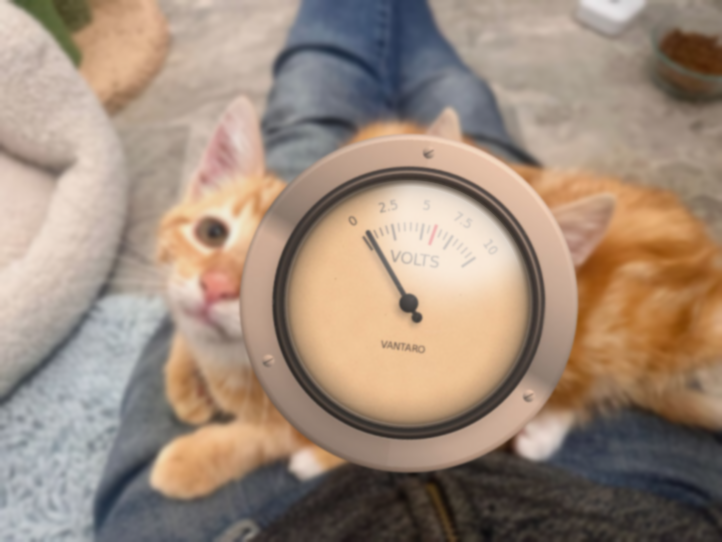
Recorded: 0.5 V
